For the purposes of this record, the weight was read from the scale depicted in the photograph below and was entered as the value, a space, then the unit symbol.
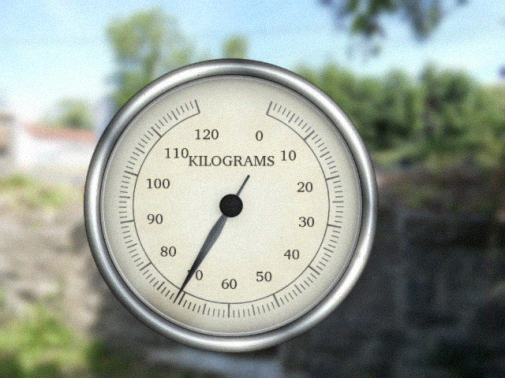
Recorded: 71 kg
